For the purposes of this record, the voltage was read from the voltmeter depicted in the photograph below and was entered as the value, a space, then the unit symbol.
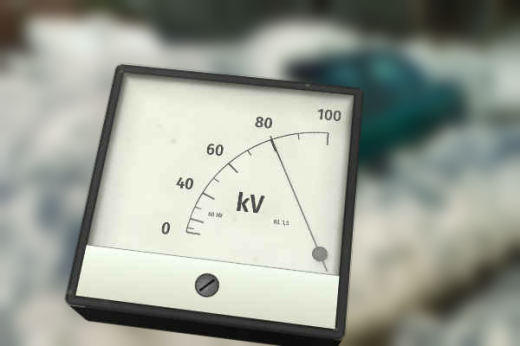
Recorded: 80 kV
